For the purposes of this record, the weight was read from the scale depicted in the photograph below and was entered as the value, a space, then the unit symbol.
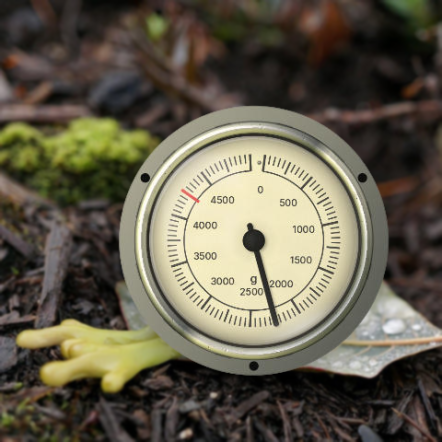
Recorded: 2250 g
